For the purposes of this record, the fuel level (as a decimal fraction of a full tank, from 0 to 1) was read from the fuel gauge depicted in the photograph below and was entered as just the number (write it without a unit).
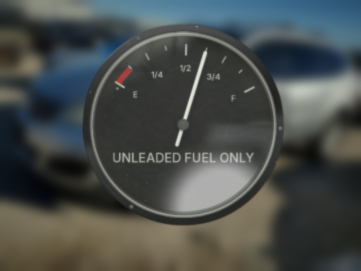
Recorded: 0.625
